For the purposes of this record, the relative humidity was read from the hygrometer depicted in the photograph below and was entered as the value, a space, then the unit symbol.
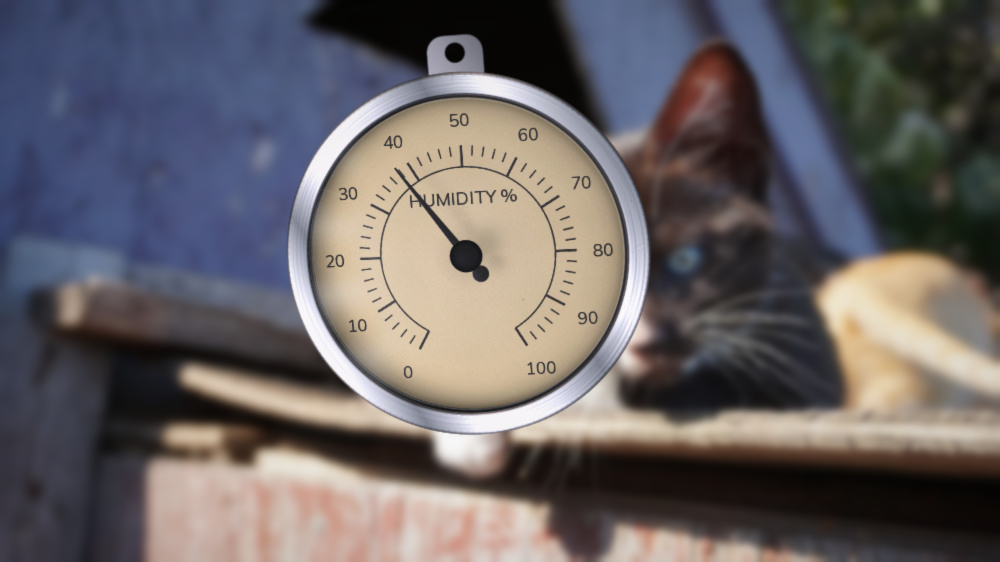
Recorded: 38 %
